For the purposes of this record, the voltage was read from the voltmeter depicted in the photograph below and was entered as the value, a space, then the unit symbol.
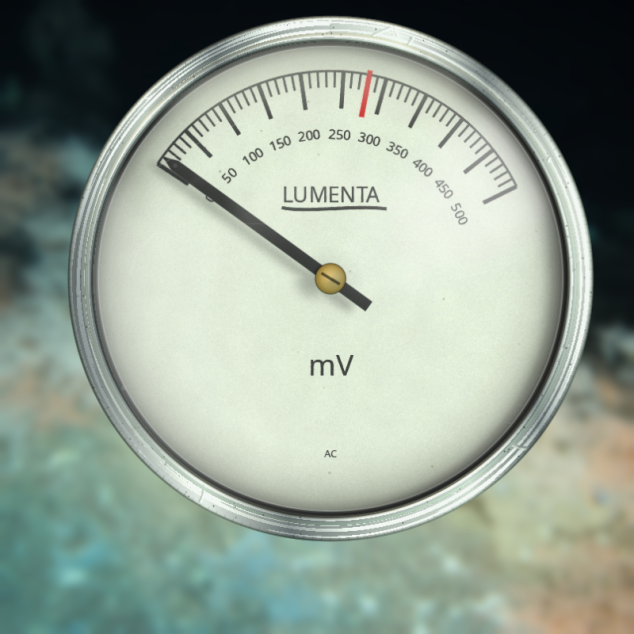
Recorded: 10 mV
